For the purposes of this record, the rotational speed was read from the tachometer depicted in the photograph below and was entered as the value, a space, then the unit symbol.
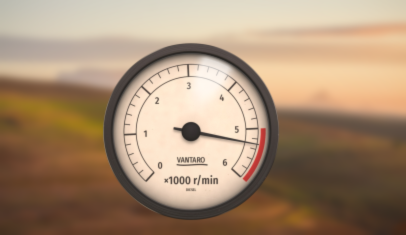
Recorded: 5300 rpm
